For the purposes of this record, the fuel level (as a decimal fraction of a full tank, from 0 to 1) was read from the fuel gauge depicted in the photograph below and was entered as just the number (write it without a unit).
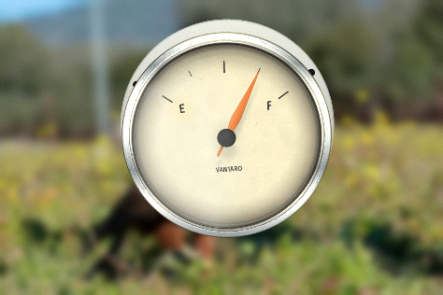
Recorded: 0.75
